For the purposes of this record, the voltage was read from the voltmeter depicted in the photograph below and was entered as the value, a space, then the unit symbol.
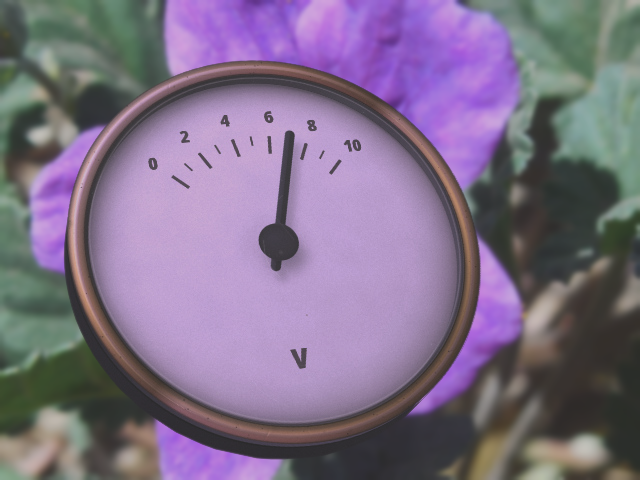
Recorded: 7 V
